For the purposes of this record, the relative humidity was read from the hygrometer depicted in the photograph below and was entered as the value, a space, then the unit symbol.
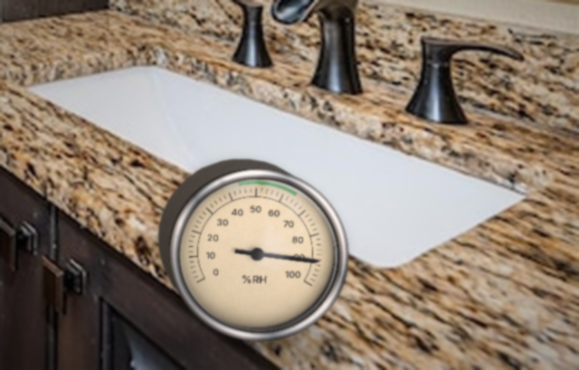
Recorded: 90 %
